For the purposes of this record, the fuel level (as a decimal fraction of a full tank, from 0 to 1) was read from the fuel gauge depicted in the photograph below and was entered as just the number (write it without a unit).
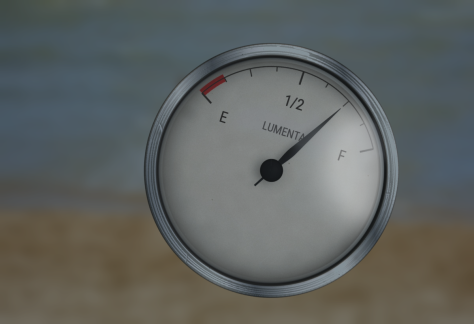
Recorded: 0.75
